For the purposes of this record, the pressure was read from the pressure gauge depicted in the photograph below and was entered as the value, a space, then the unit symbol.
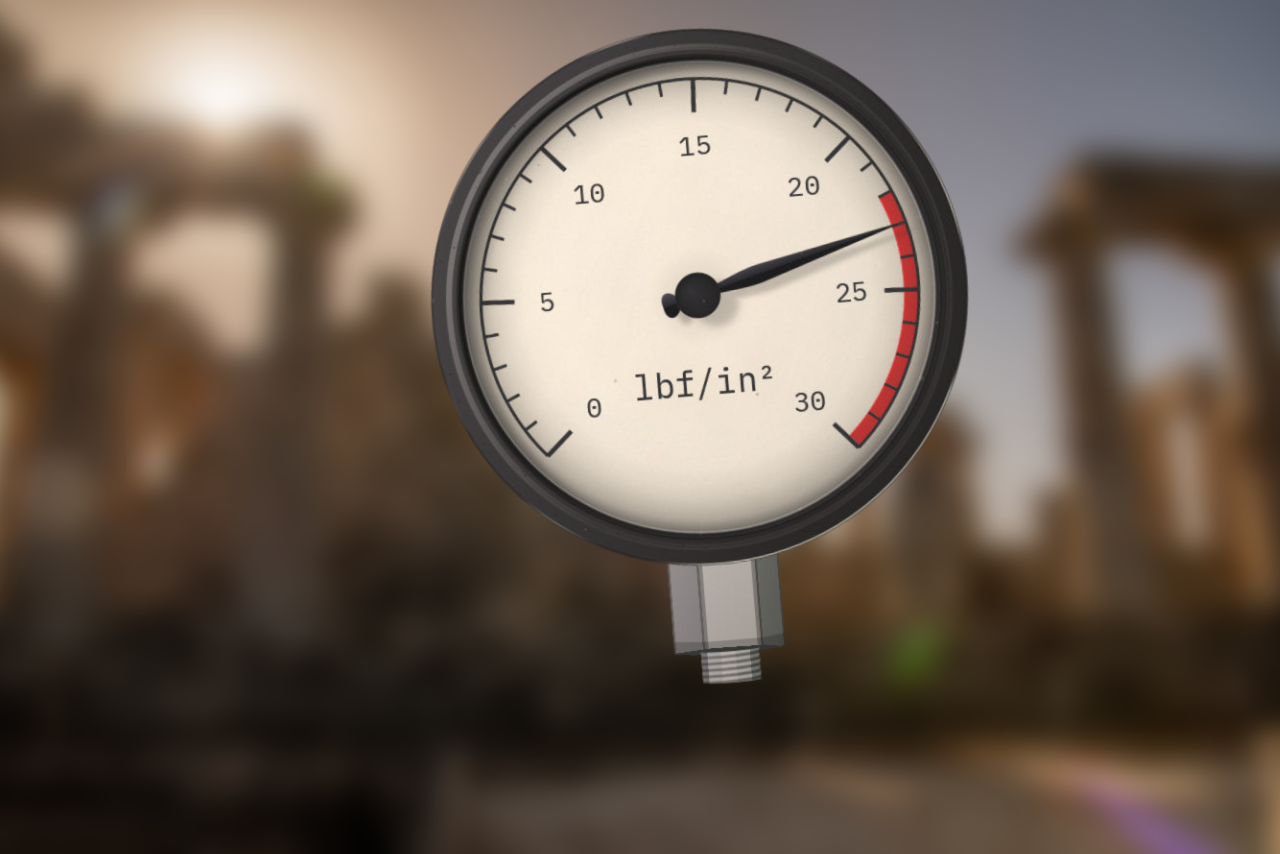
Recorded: 23 psi
